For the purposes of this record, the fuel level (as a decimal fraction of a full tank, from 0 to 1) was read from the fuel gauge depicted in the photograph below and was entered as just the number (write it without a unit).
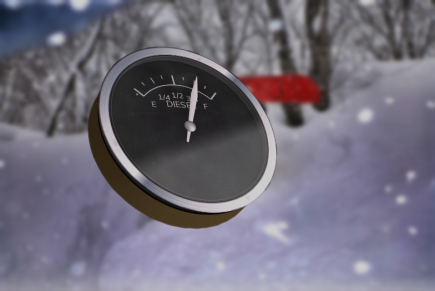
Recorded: 0.75
